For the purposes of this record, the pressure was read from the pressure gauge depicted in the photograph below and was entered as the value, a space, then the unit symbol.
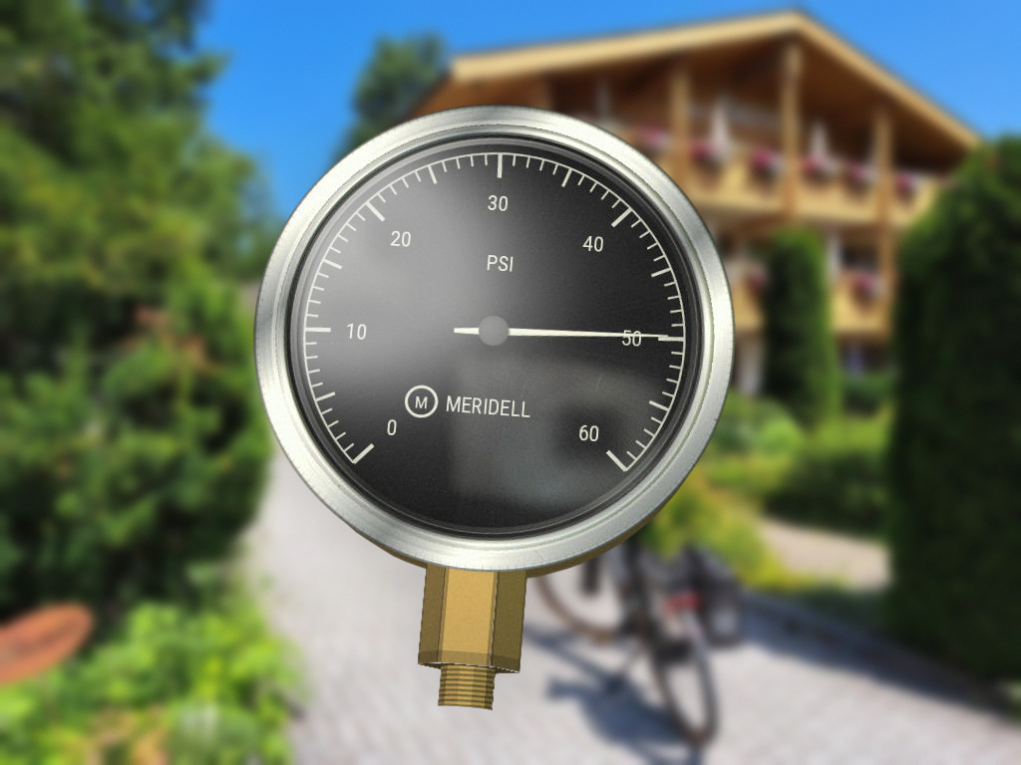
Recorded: 50 psi
